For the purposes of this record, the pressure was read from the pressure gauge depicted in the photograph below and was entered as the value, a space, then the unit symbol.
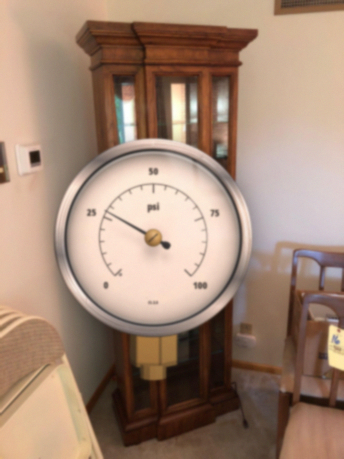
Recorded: 27.5 psi
